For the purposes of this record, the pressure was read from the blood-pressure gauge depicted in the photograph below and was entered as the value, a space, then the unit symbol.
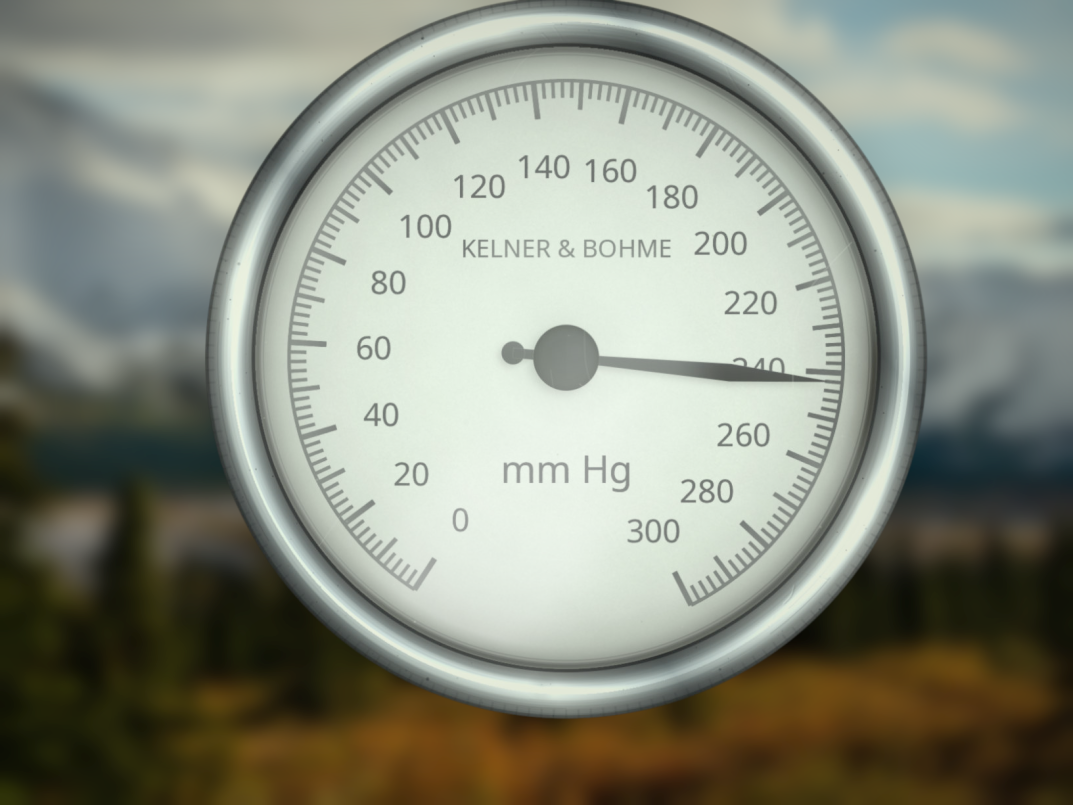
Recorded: 242 mmHg
